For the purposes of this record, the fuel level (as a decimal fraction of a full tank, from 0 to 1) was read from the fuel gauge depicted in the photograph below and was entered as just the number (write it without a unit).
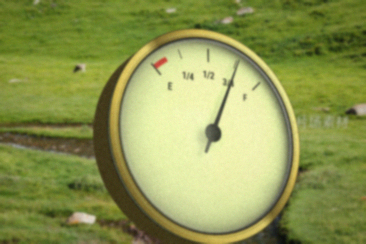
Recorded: 0.75
